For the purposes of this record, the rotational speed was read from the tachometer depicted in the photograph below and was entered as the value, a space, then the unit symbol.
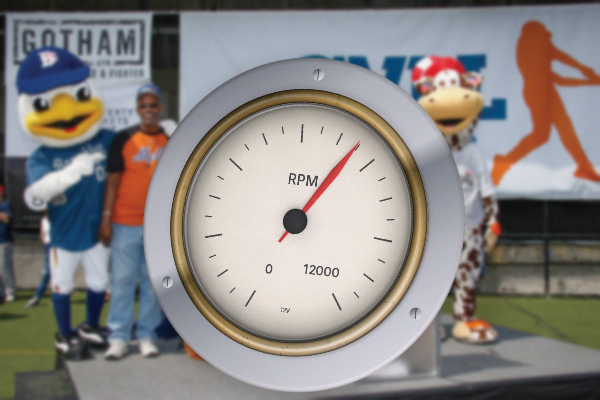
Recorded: 7500 rpm
